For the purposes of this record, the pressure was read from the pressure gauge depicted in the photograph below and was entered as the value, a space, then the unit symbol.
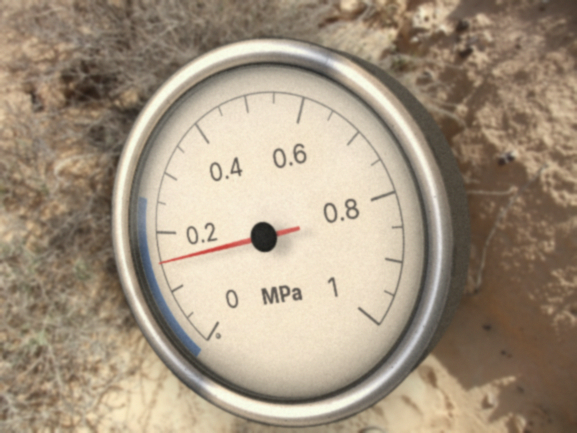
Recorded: 0.15 MPa
